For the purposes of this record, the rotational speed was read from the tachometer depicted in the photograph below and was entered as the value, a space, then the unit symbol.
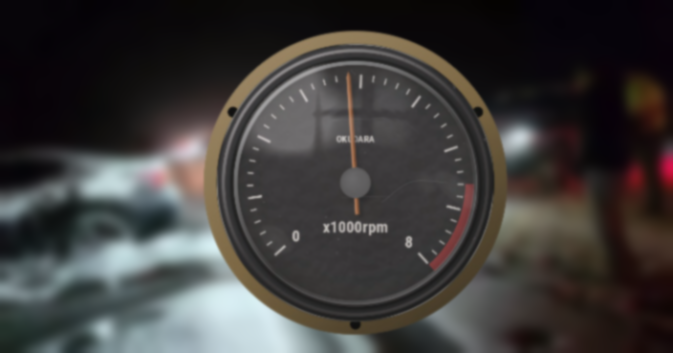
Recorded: 3800 rpm
